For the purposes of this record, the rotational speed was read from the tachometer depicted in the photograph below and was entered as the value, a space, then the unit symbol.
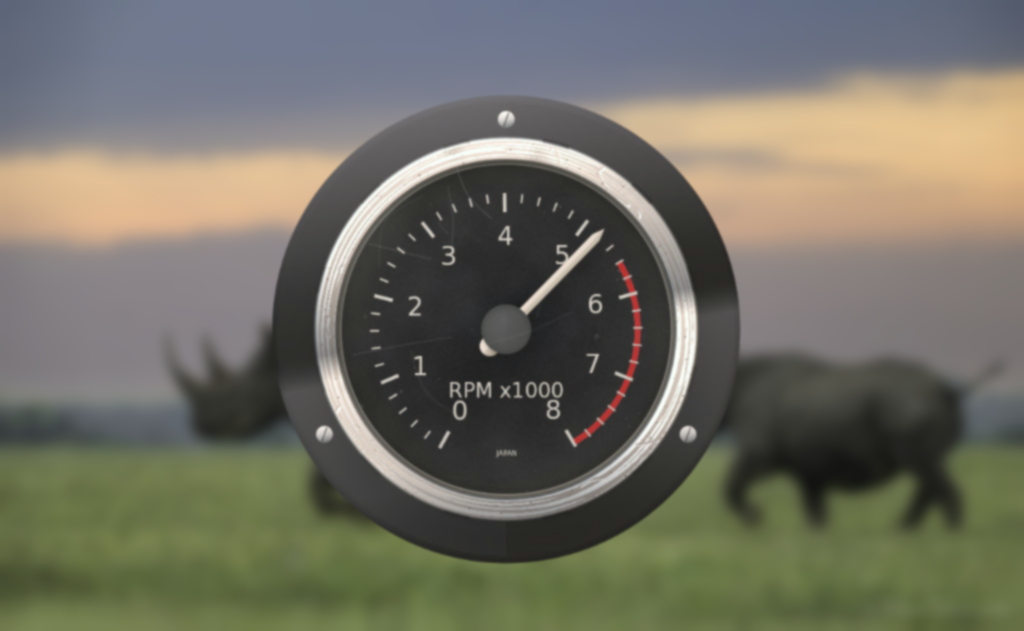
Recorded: 5200 rpm
